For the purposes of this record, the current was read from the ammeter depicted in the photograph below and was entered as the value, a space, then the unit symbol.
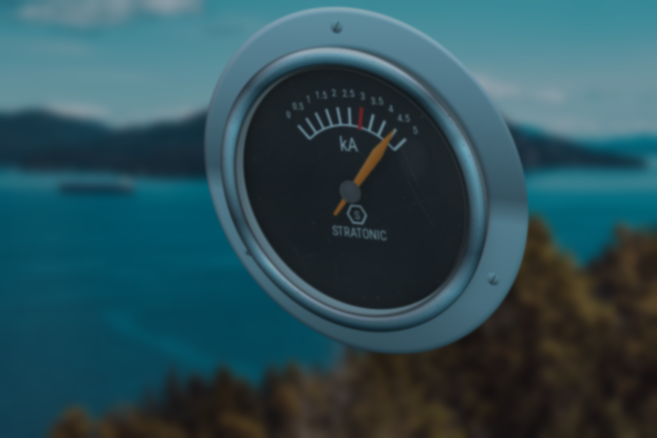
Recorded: 4.5 kA
